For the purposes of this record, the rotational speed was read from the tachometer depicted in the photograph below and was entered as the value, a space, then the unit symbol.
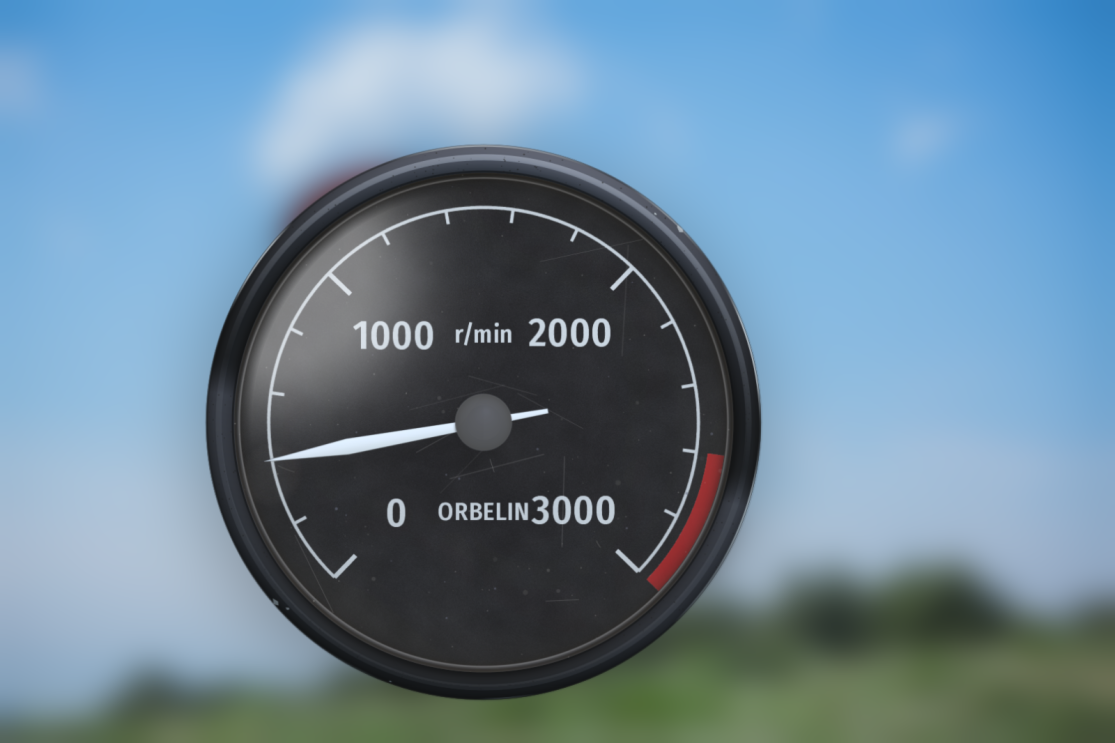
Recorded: 400 rpm
